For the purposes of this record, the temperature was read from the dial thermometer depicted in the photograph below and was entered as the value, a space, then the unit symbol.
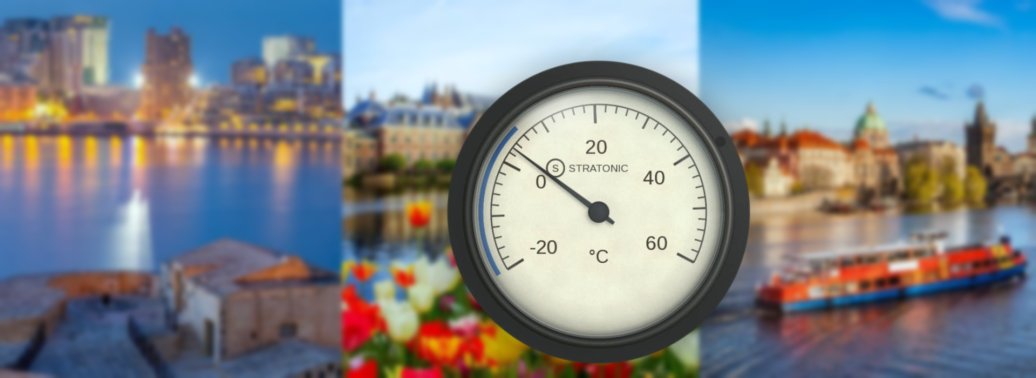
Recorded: 3 °C
